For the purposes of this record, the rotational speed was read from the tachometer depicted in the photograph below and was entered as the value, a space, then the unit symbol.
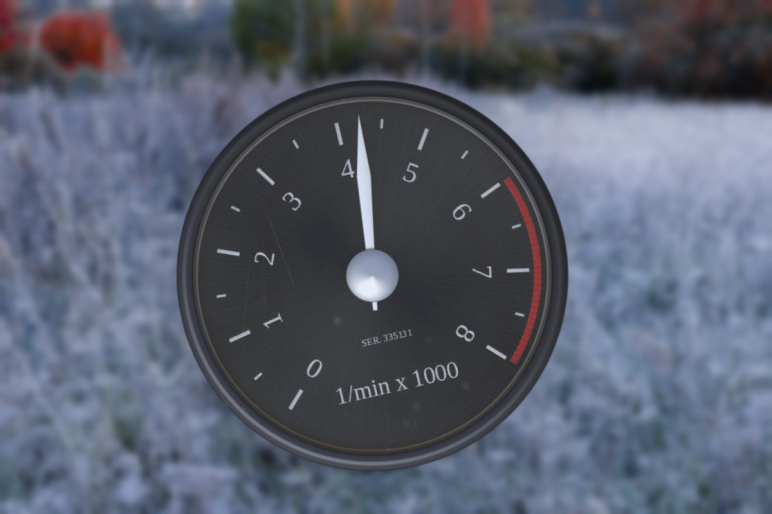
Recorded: 4250 rpm
